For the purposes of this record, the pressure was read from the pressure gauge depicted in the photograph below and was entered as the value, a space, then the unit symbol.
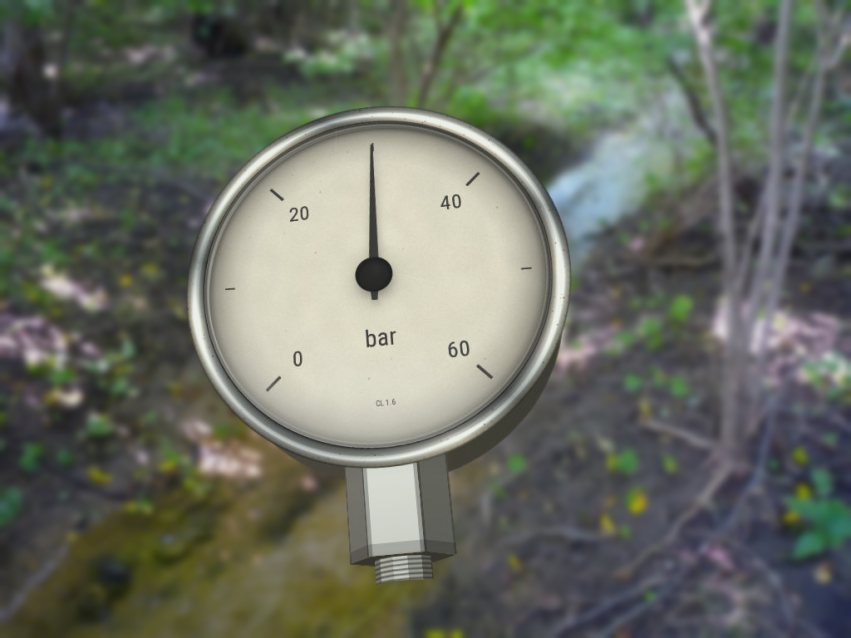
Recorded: 30 bar
